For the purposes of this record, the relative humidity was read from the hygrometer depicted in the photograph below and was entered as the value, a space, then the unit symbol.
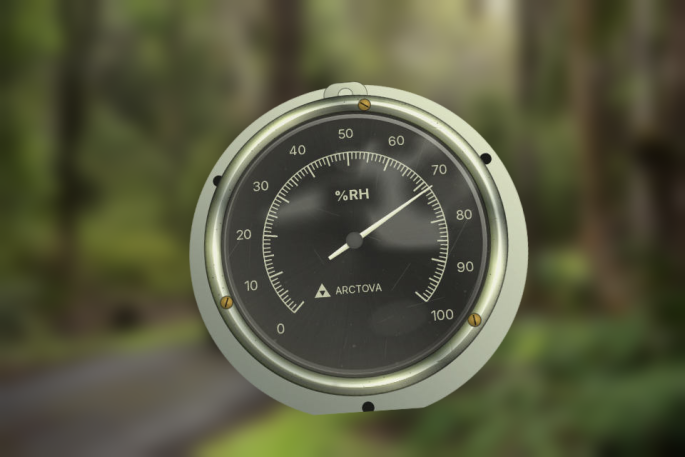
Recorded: 72 %
